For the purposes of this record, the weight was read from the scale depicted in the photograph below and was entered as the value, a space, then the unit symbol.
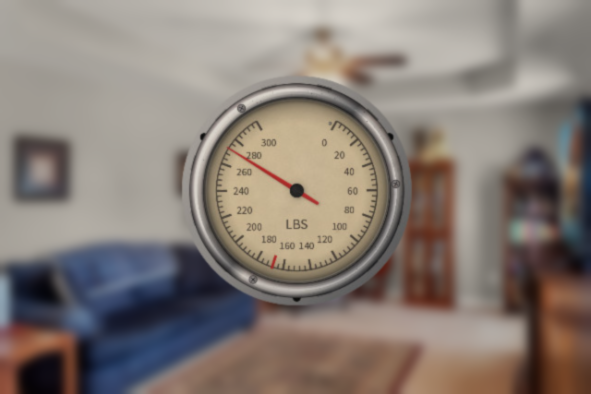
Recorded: 272 lb
